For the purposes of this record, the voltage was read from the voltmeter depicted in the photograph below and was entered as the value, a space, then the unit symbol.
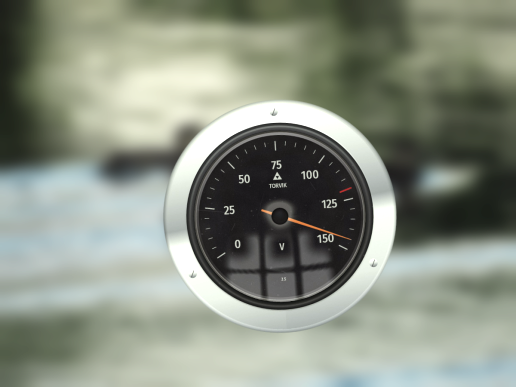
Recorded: 145 V
